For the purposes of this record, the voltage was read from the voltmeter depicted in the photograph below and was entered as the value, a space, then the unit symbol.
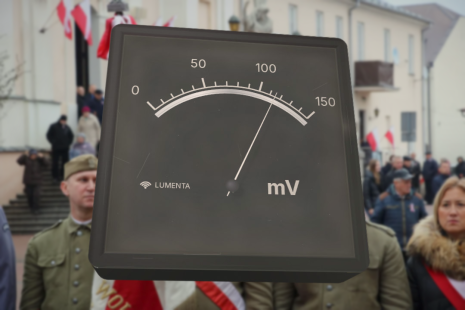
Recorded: 115 mV
